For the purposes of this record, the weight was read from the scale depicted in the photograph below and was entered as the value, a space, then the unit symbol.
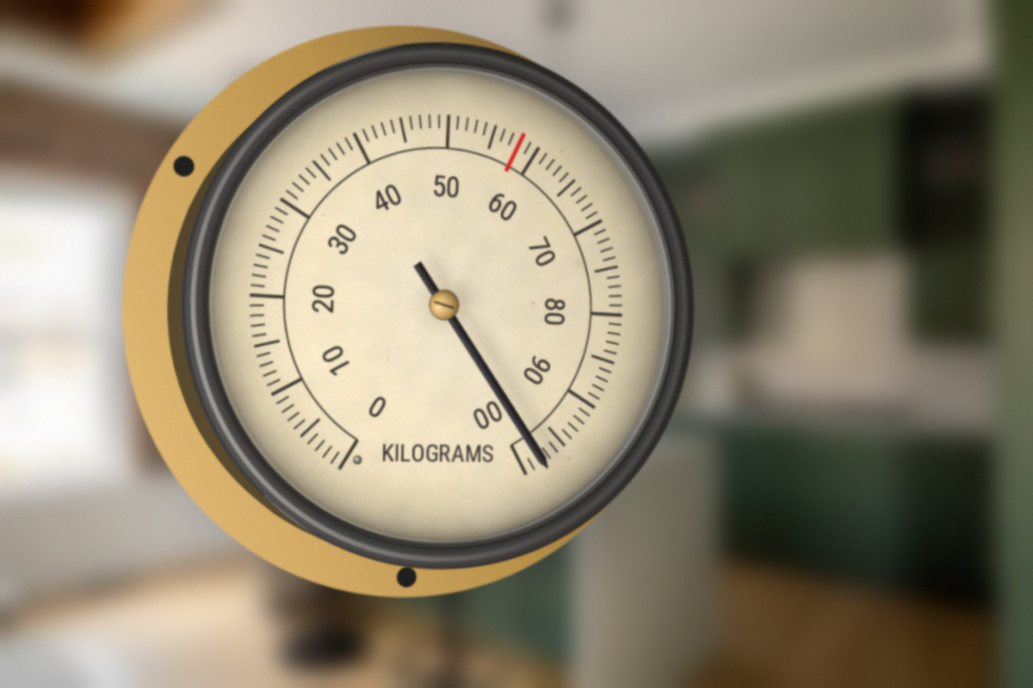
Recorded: 98 kg
